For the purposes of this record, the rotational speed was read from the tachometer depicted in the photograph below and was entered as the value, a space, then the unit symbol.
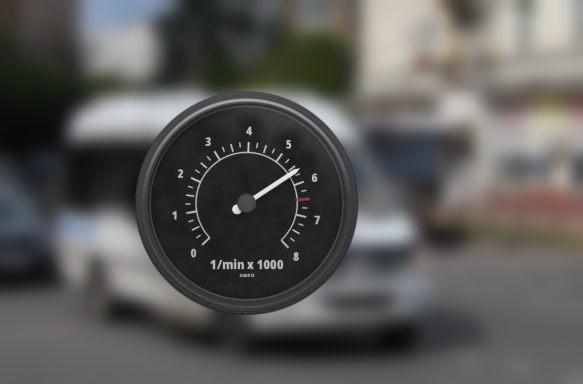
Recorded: 5625 rpm
